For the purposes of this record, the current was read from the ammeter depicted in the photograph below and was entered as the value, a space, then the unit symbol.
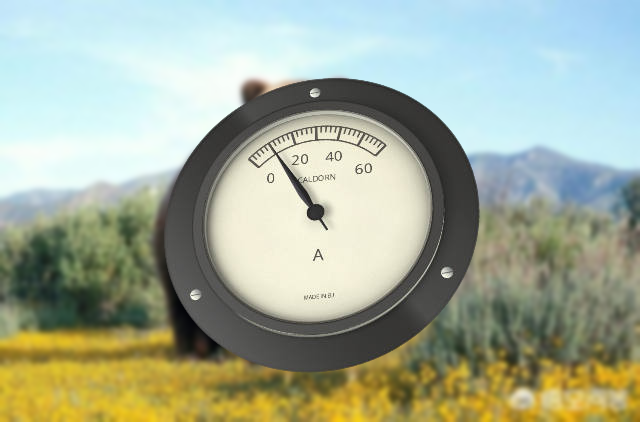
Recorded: 10 A
